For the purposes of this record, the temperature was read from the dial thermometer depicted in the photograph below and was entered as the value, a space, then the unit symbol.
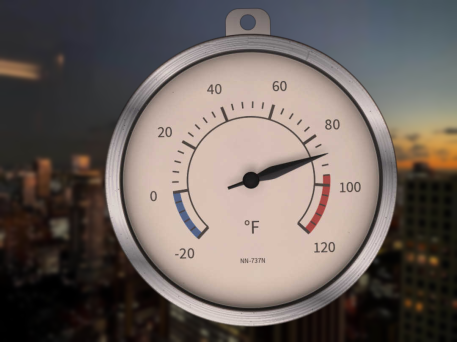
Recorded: 88 °F
